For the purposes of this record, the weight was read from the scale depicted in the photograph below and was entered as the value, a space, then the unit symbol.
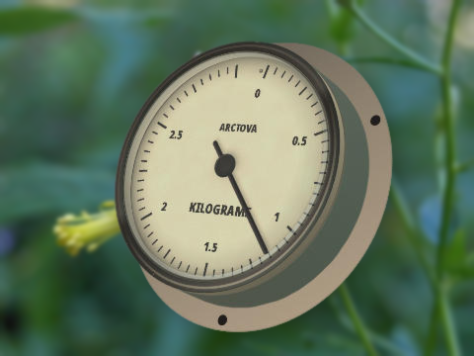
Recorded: 1.15 kg
